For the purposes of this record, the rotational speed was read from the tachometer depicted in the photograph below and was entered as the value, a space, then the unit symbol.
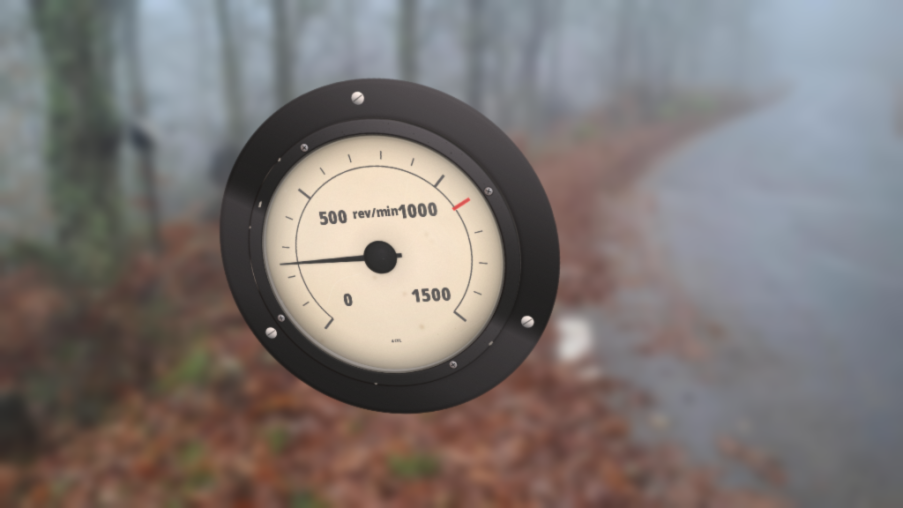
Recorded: 250 rpm
